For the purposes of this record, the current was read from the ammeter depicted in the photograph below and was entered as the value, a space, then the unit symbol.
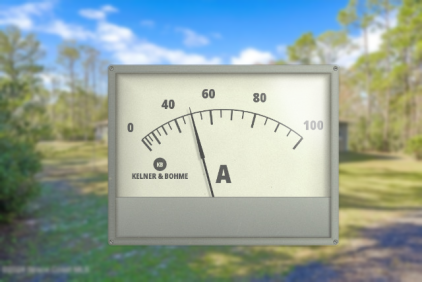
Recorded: 50 A
